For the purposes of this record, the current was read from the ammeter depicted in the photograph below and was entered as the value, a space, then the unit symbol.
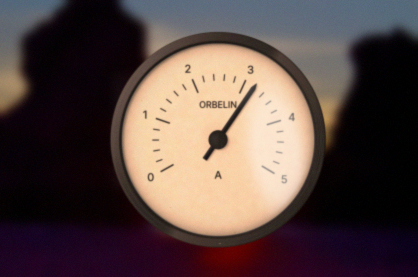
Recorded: 3.2 A
